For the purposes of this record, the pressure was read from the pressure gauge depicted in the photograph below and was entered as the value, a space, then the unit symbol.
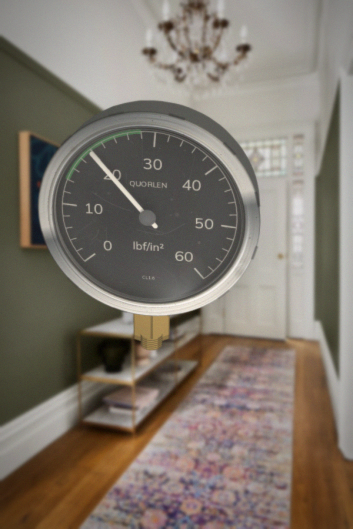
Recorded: 20 psi
